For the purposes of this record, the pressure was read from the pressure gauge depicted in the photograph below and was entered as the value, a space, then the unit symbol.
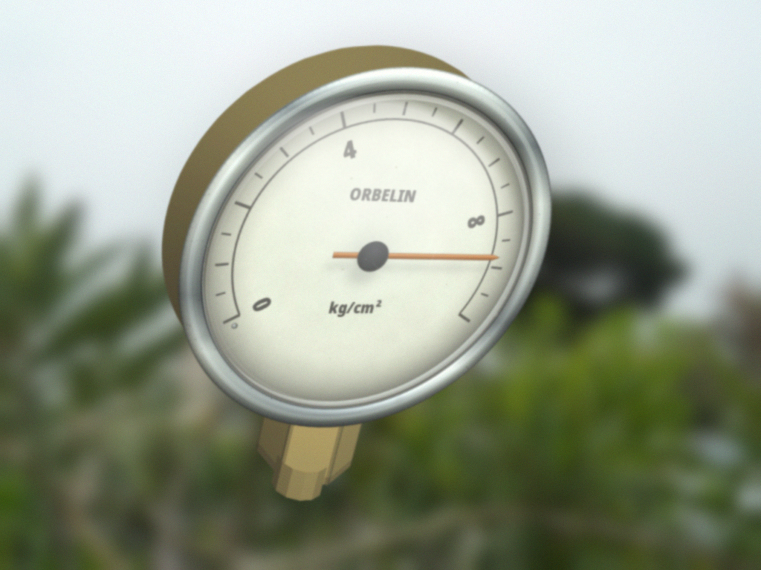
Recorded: 8.75 kg/cm²
